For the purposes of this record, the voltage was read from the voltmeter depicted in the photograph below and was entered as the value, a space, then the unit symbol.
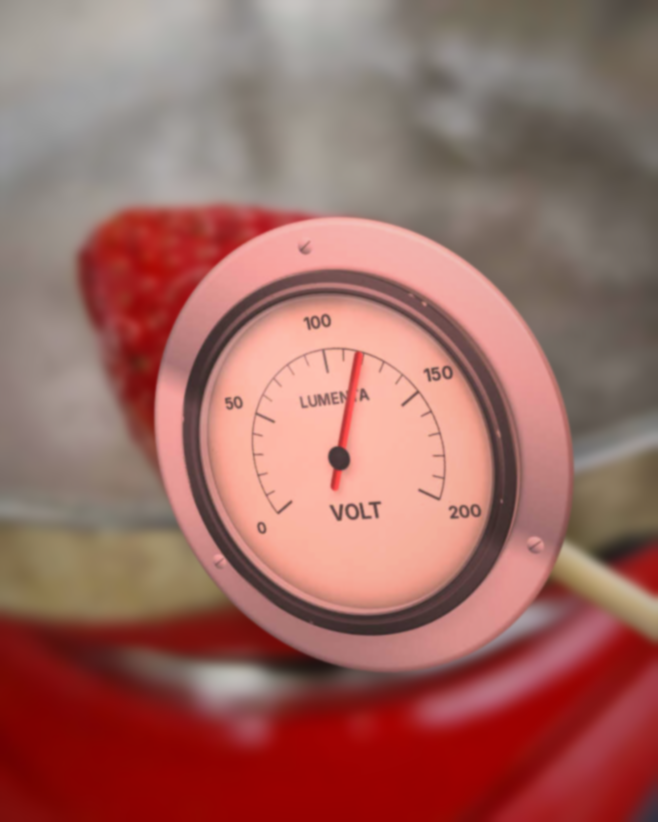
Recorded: 120 V
